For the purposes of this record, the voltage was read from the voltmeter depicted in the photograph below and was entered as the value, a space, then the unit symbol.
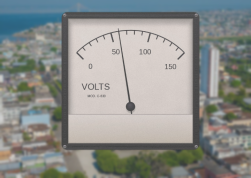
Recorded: 60 V
